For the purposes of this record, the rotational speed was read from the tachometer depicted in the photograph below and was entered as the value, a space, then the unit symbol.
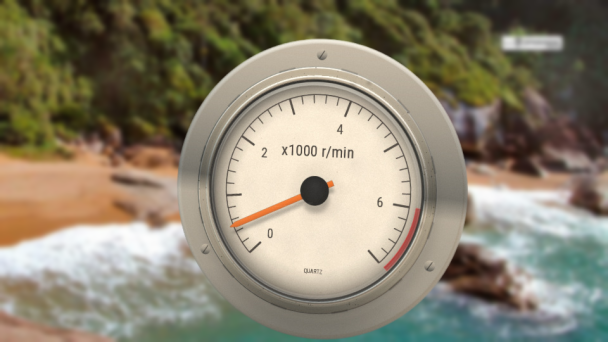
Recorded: 500 rpm
